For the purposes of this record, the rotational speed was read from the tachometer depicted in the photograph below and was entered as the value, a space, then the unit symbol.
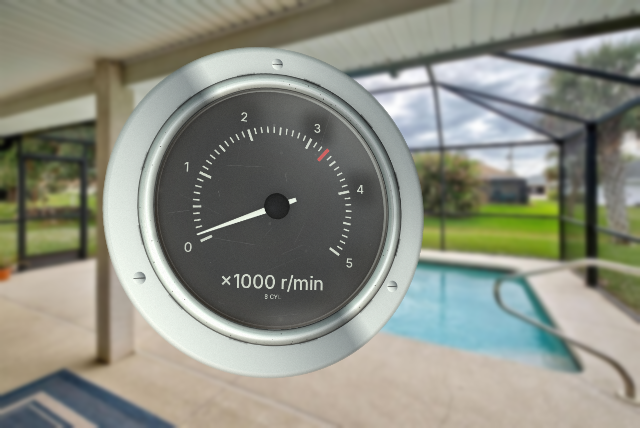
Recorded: 100 rpm
